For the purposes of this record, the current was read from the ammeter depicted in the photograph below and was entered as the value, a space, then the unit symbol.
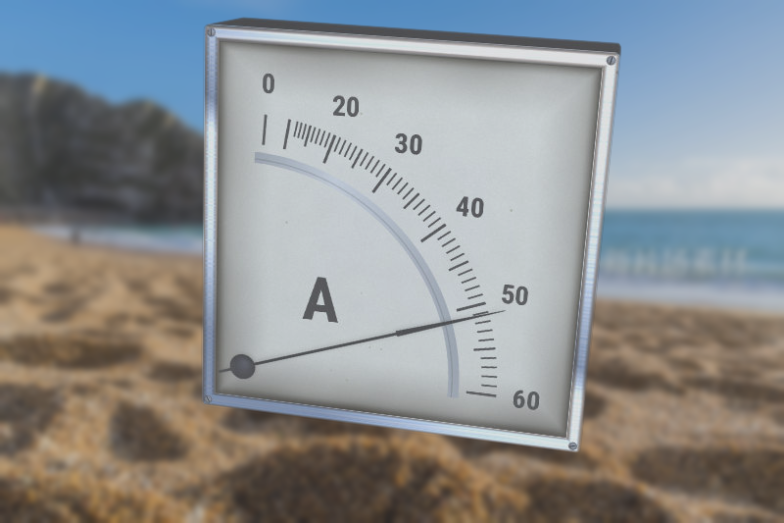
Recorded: 51 A
